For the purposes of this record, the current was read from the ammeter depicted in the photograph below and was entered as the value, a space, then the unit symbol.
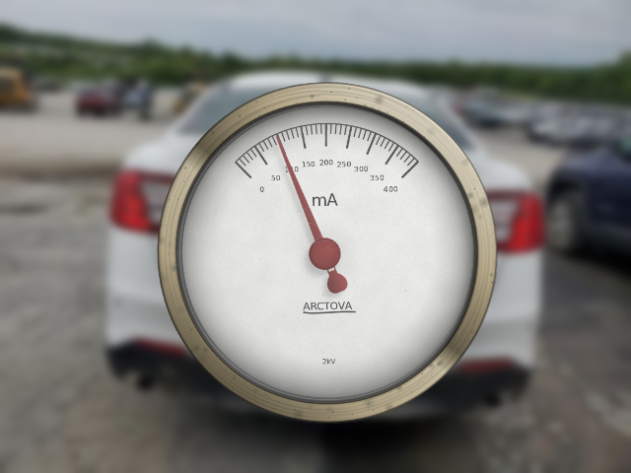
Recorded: 100 mA
